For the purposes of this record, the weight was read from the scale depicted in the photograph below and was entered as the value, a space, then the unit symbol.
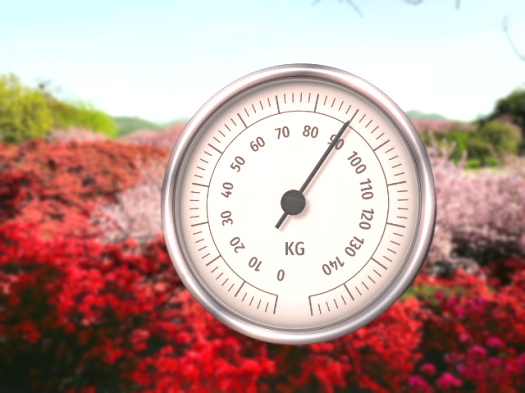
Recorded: 90 kg
